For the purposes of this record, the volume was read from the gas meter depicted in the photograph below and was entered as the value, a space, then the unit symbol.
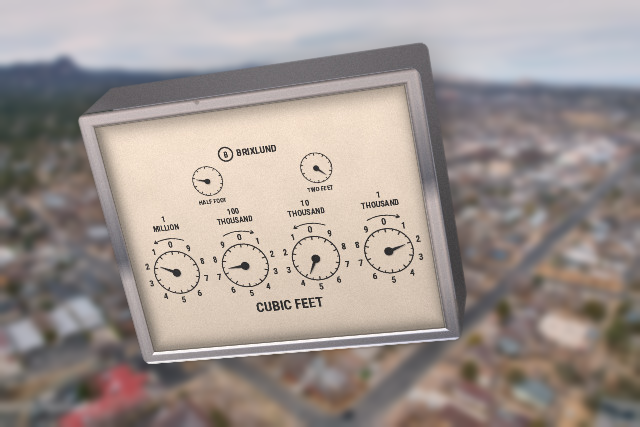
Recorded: 174200 ft³
